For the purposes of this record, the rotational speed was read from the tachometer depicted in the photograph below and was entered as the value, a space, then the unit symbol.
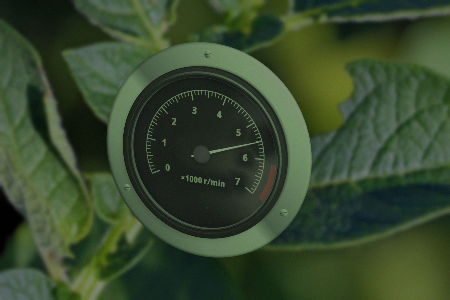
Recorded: 5500 rpm
